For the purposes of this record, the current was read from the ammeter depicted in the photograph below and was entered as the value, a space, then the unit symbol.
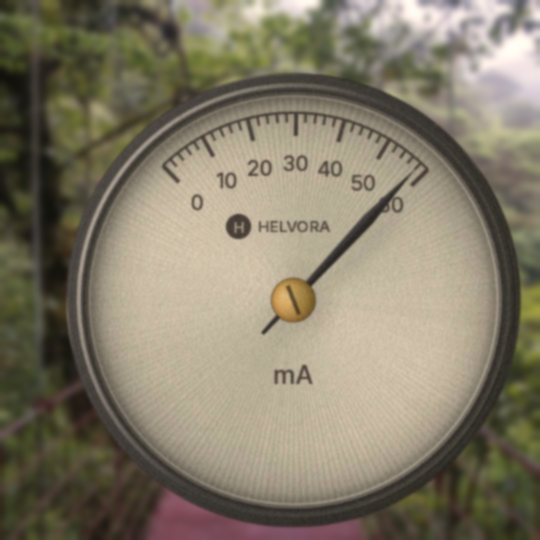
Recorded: 58 mA
